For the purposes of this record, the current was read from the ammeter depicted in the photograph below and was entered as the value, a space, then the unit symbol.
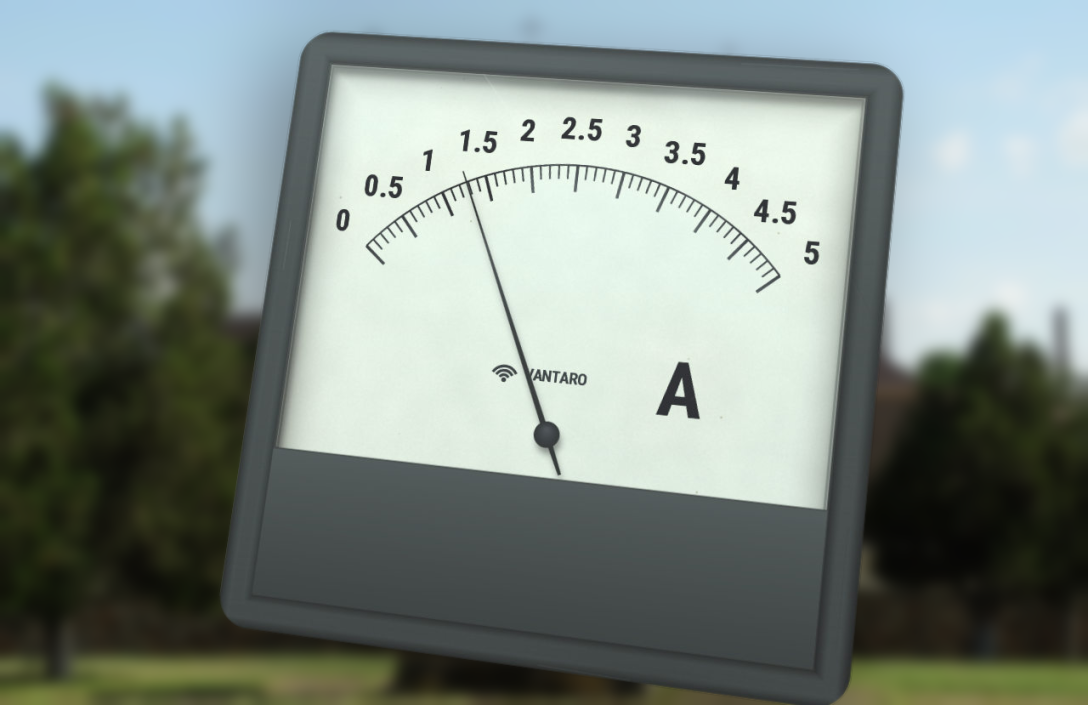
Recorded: 1.3 A
